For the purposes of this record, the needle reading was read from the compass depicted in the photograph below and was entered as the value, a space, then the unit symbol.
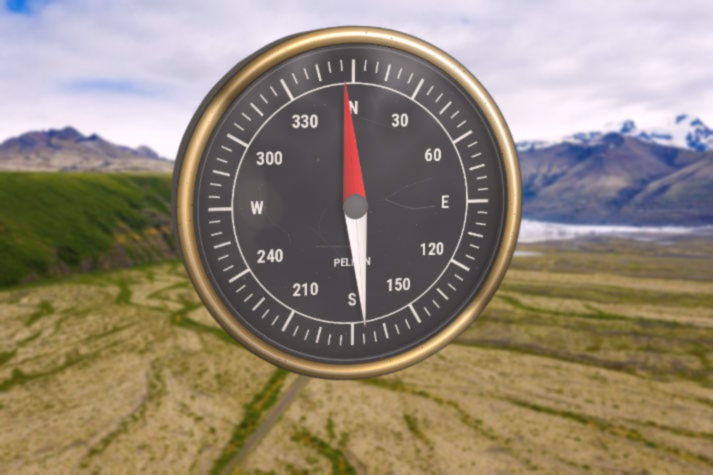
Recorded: 355 °
